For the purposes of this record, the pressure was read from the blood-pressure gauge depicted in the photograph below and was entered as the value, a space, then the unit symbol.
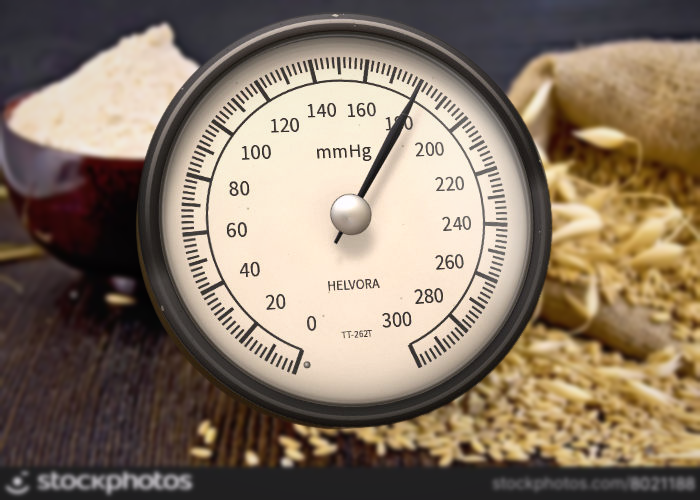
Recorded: 180 mmHg
